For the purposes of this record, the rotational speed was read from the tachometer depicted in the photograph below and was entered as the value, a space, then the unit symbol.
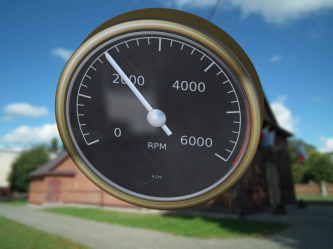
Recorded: 2000 rpm
